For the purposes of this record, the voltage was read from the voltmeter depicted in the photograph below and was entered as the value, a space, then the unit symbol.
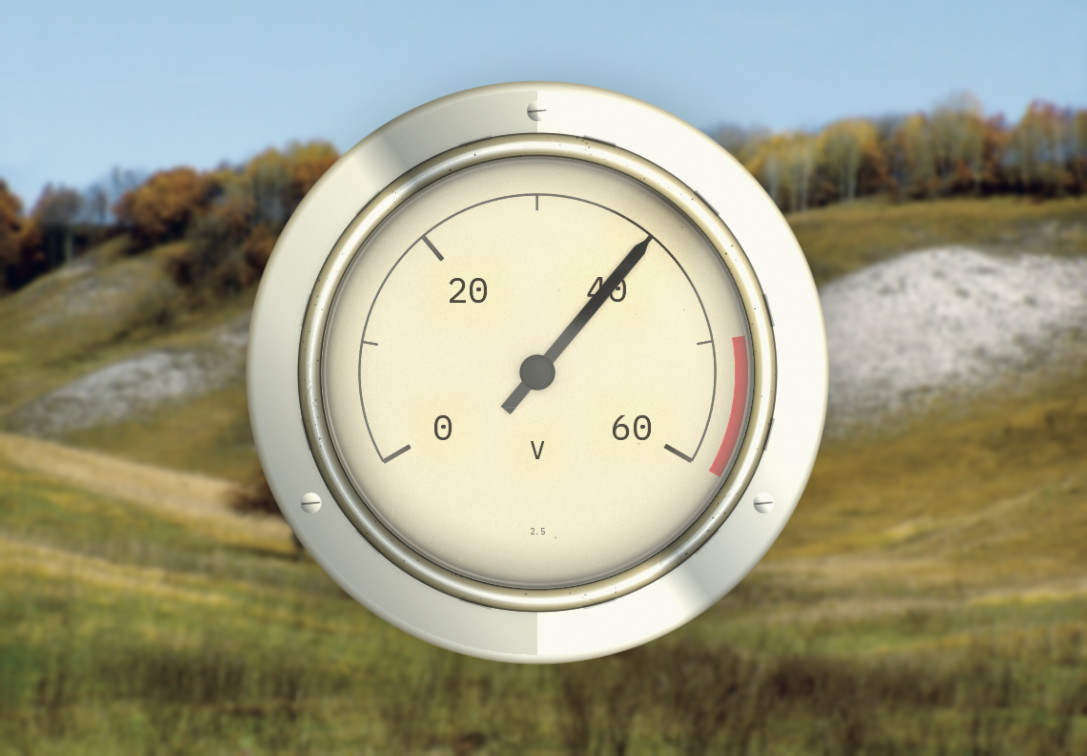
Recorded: 40 V
